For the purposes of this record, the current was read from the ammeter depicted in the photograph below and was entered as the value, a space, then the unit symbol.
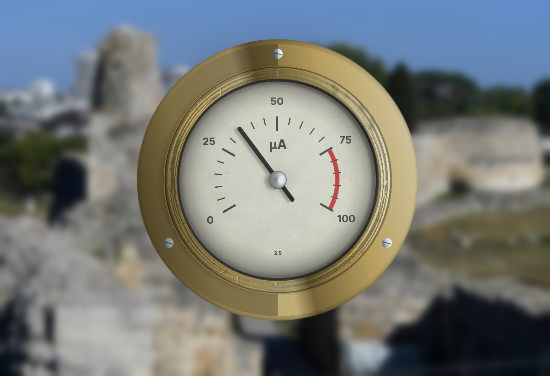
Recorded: 35 µA
